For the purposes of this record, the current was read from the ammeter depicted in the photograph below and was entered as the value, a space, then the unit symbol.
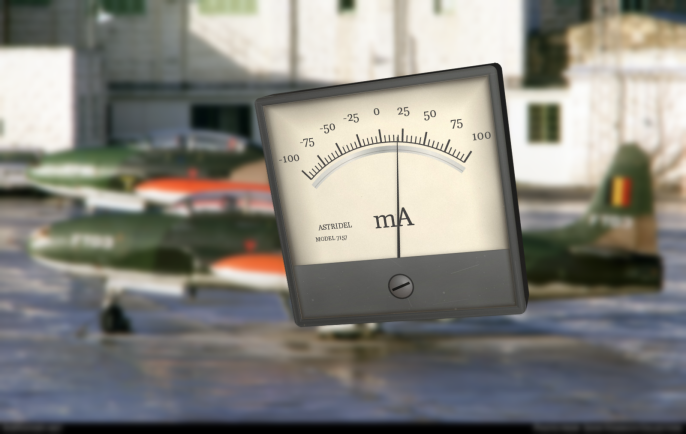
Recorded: 20 mA
